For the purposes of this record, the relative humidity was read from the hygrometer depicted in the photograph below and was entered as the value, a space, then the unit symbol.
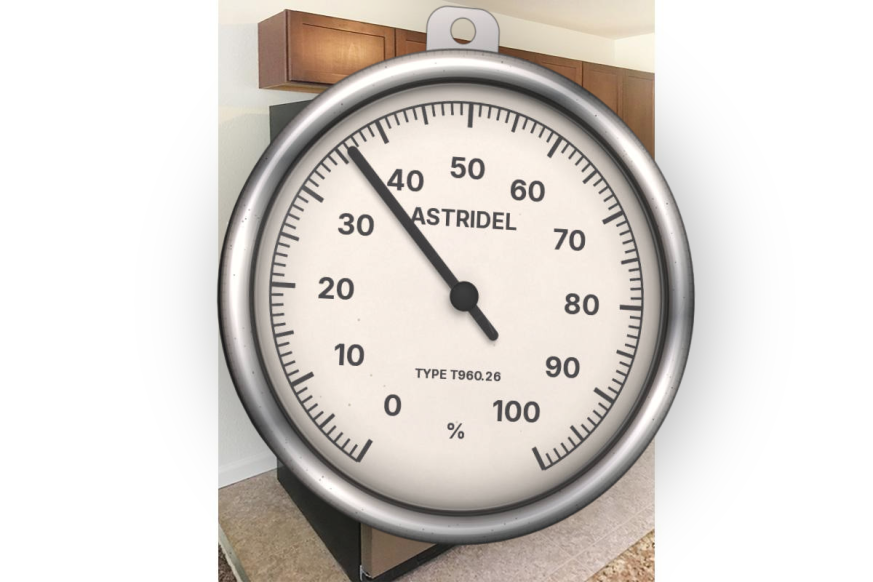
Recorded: 36 %
